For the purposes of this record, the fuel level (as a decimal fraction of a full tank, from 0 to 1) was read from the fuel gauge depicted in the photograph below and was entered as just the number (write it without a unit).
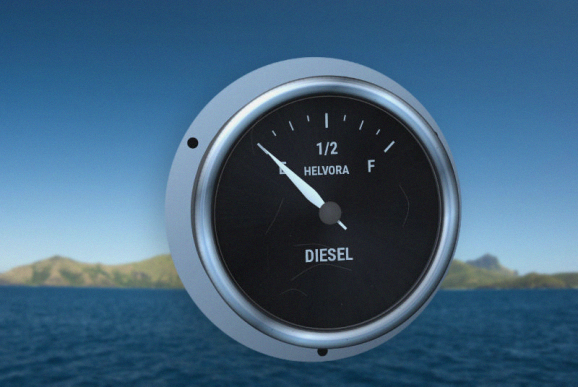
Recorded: 0
